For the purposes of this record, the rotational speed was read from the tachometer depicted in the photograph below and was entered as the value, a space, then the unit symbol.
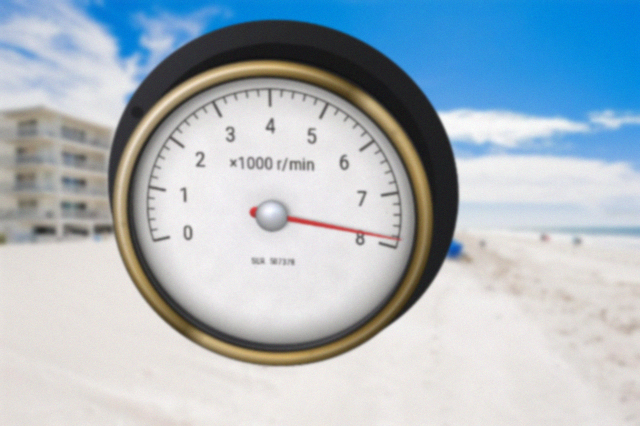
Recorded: 7800 rpm
